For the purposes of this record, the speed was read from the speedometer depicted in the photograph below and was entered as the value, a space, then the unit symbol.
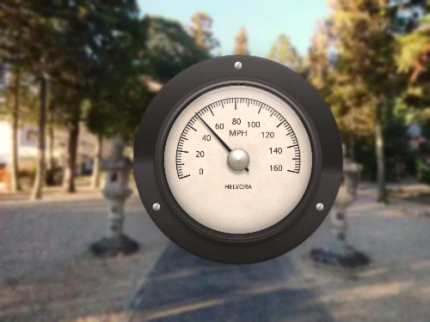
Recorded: 50 mph
